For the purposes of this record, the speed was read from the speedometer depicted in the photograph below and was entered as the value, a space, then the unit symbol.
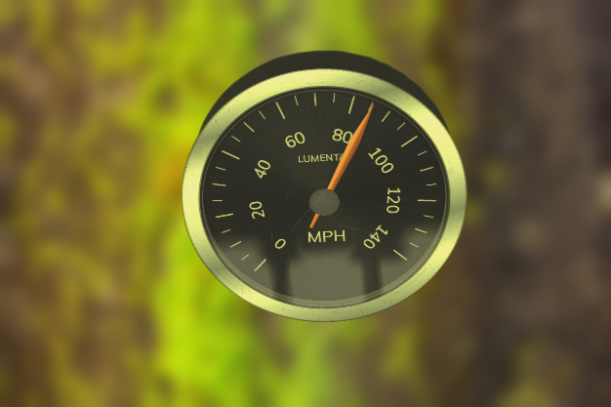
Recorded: 85 mph
